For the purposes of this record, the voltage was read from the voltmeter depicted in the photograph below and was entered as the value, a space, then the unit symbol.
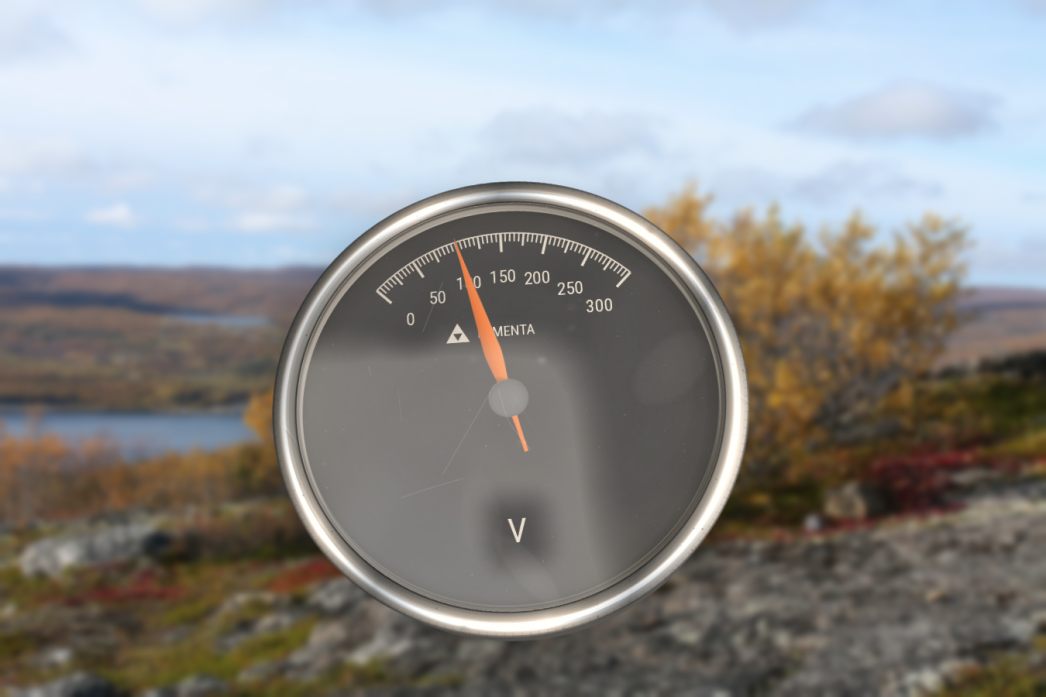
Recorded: 100 V
